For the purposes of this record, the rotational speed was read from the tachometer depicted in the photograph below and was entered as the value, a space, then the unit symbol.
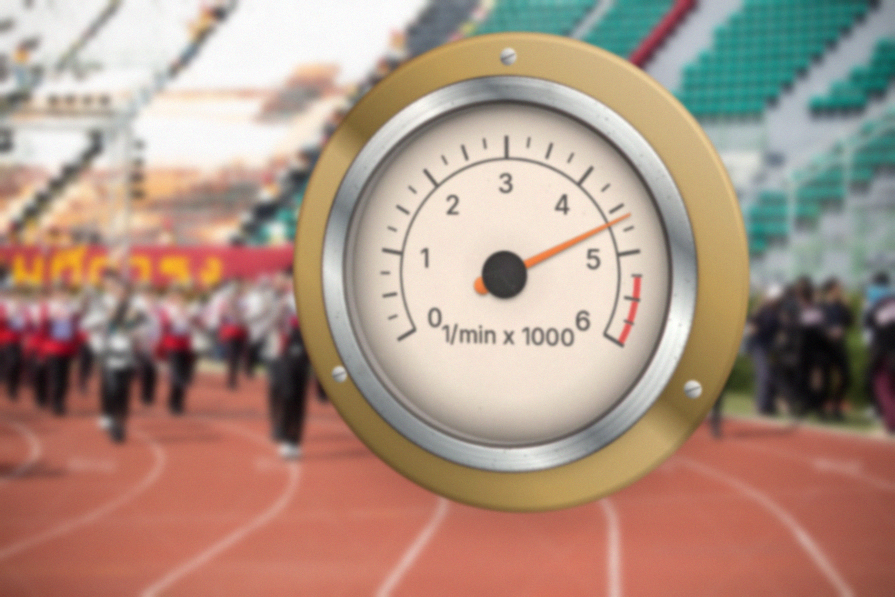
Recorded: 4625 rpm
